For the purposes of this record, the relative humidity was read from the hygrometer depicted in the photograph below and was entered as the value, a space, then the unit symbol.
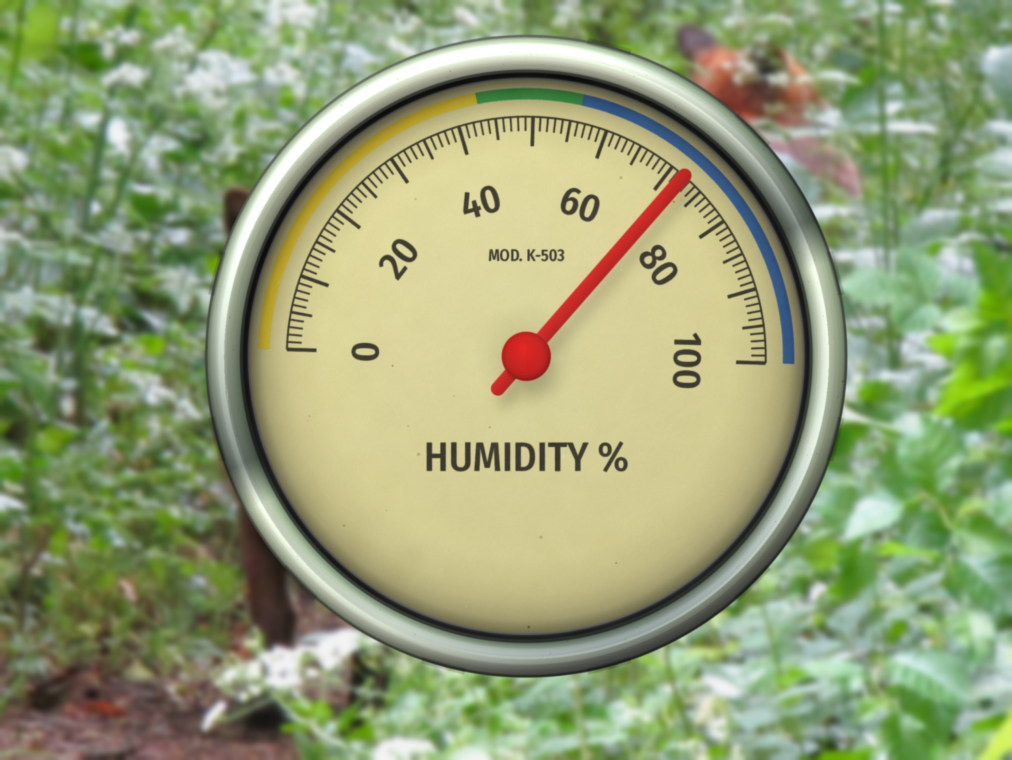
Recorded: 72 %
